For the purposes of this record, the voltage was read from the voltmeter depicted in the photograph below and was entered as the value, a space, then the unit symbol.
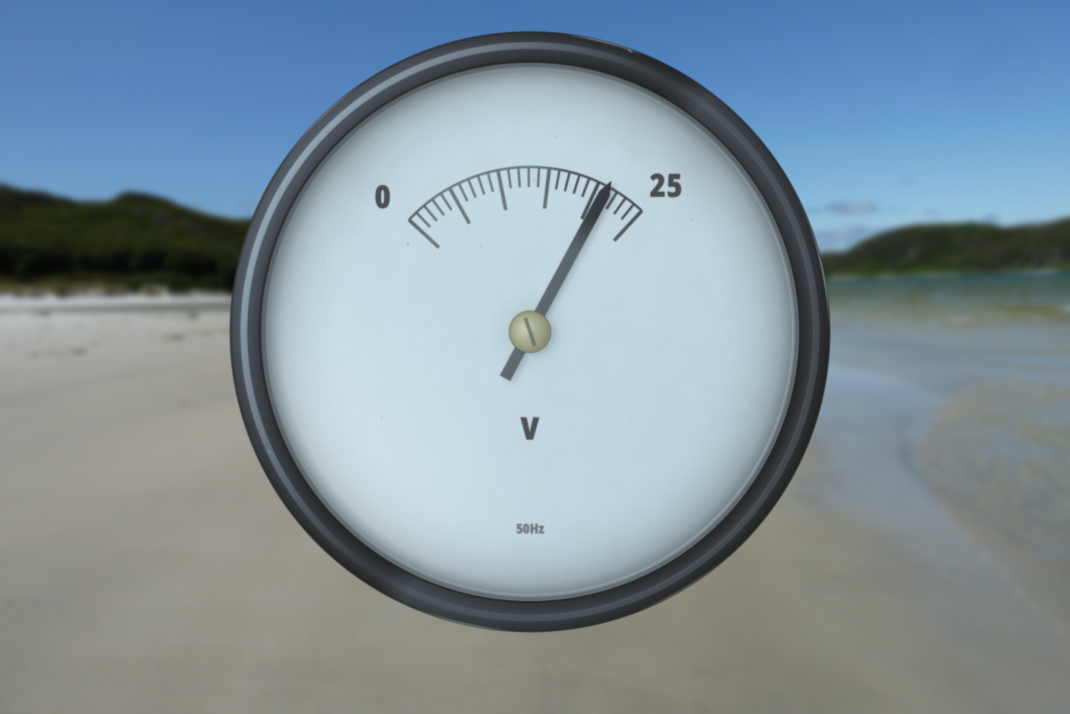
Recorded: 21 V
